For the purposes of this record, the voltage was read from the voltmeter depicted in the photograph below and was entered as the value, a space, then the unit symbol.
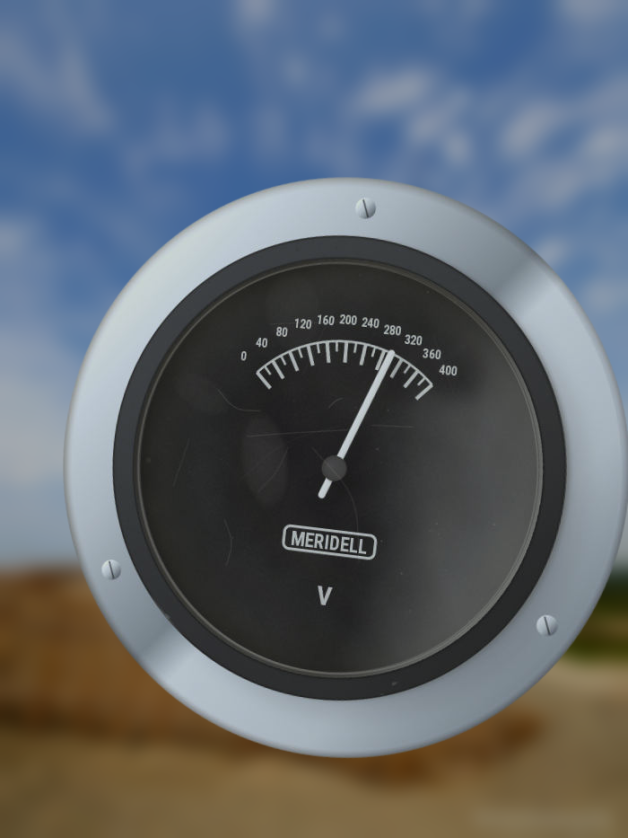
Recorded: 300 V
